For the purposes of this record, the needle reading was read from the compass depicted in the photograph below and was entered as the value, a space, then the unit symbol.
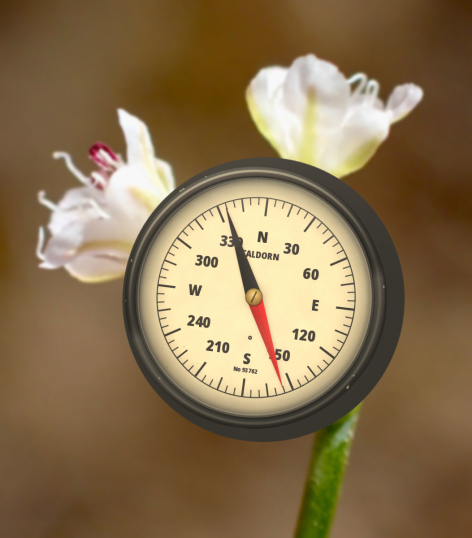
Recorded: 155 °
